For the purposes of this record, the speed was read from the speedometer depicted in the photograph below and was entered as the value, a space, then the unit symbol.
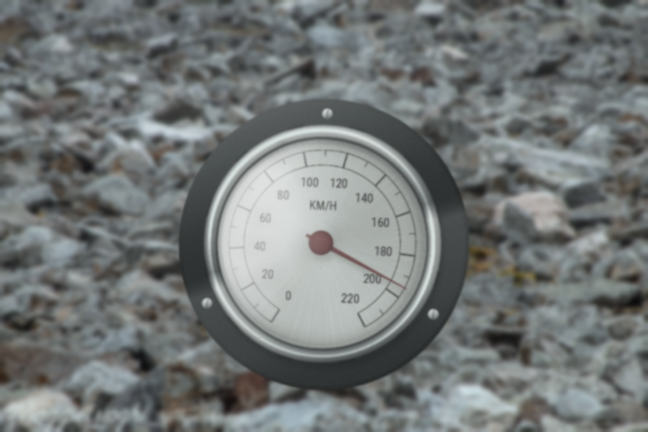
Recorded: 195 km/h
